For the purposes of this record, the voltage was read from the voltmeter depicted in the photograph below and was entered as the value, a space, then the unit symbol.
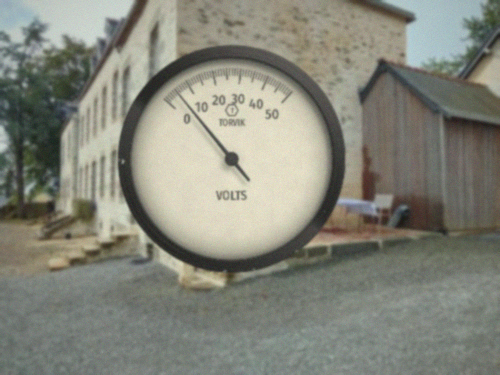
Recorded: 5 V
